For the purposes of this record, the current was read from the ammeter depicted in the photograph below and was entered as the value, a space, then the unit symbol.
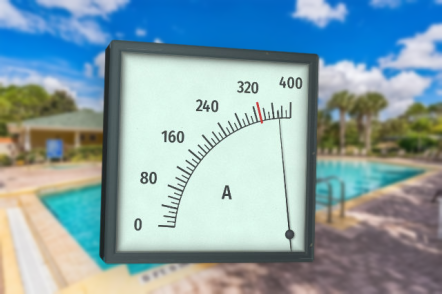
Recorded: 370 A
